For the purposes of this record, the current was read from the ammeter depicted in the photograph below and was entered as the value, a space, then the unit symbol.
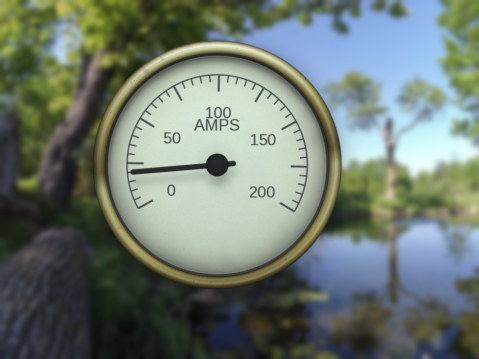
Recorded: 20 A
